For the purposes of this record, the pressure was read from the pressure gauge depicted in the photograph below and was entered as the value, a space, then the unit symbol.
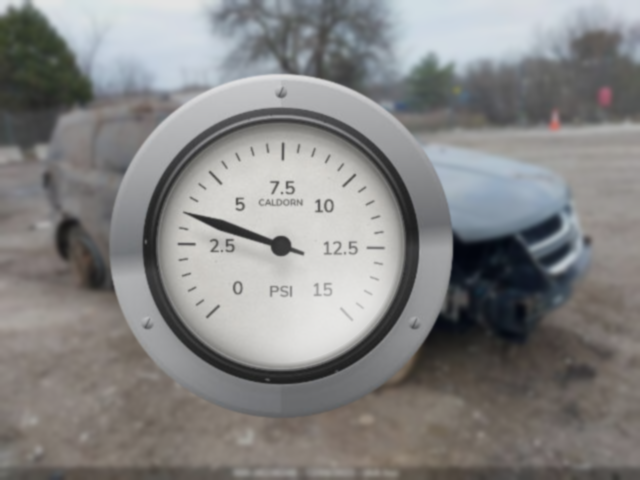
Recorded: 3.5 psi
